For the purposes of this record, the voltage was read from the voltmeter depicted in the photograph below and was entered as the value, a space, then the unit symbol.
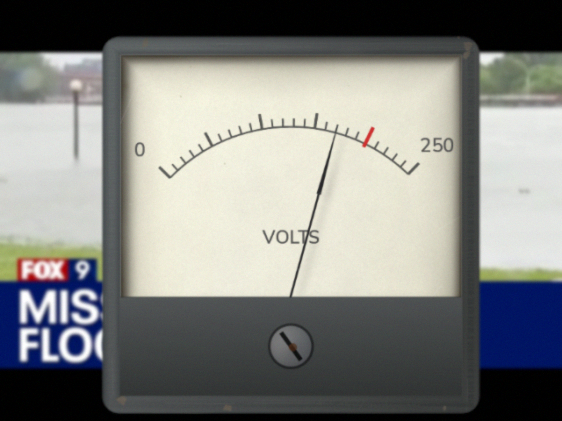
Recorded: 170 V
